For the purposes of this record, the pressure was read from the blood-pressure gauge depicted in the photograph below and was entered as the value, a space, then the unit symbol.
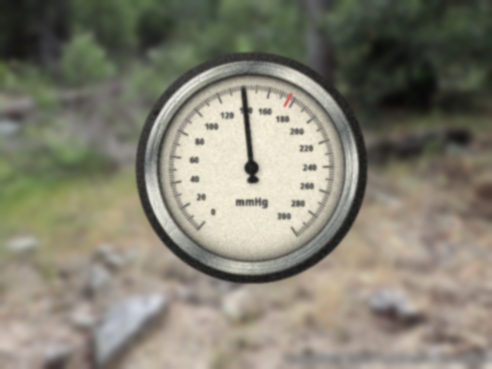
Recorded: 140 mmHg
